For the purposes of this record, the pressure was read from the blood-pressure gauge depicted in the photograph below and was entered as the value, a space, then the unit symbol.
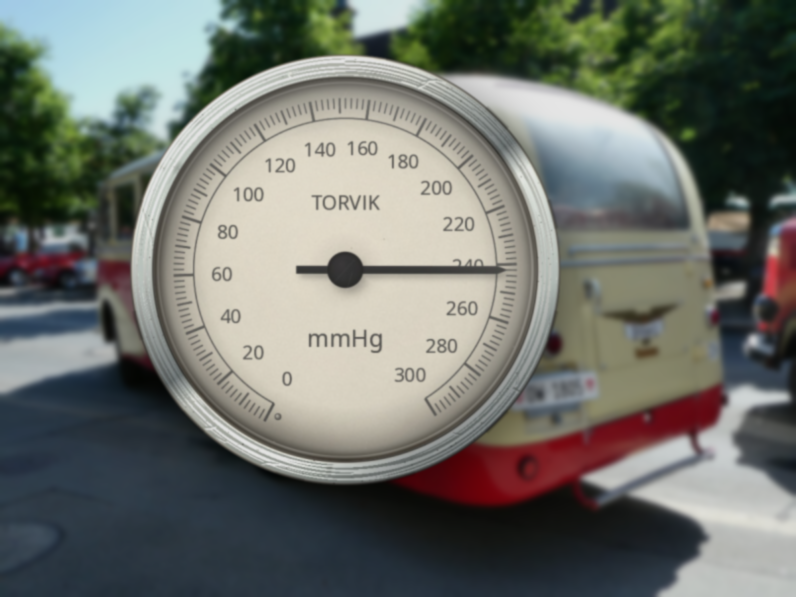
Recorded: 242 mmHg
